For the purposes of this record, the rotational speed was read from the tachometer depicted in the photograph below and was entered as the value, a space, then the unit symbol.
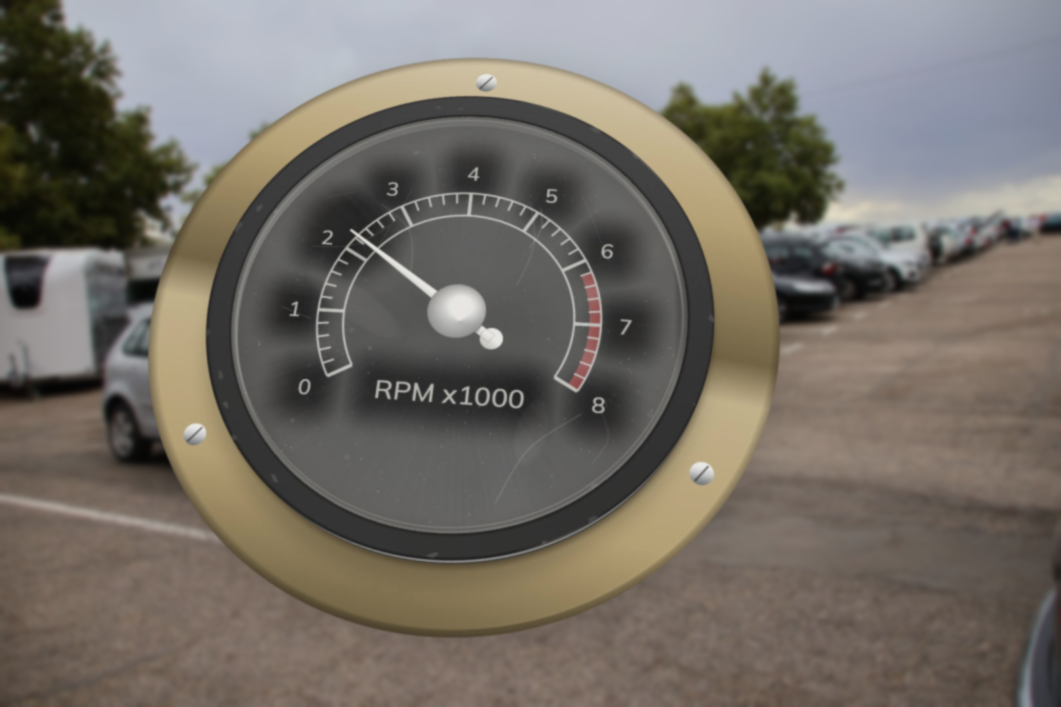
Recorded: 2200 rpm
